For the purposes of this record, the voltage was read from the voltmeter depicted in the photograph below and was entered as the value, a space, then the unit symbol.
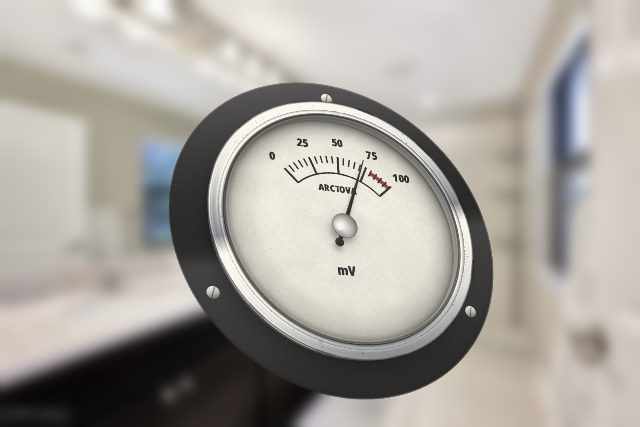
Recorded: 70 mV
